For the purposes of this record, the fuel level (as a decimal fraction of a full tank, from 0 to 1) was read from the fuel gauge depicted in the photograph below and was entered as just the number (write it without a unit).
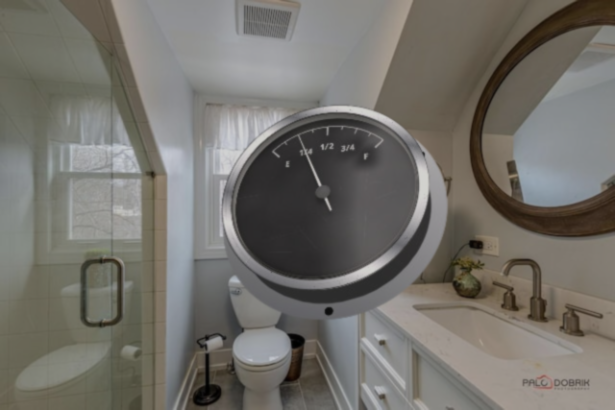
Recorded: 0.25
